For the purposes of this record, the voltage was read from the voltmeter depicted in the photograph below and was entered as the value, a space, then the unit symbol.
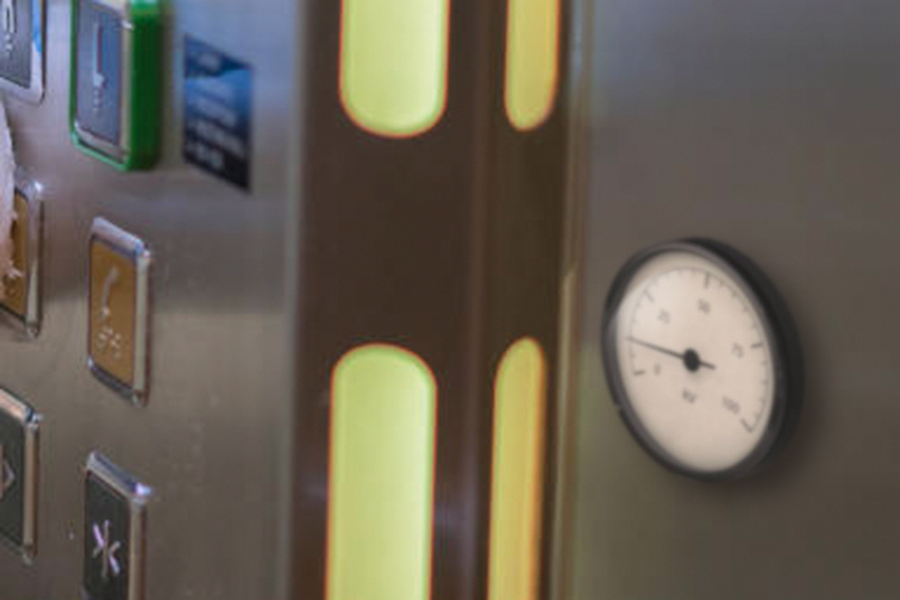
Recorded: 10 kV
